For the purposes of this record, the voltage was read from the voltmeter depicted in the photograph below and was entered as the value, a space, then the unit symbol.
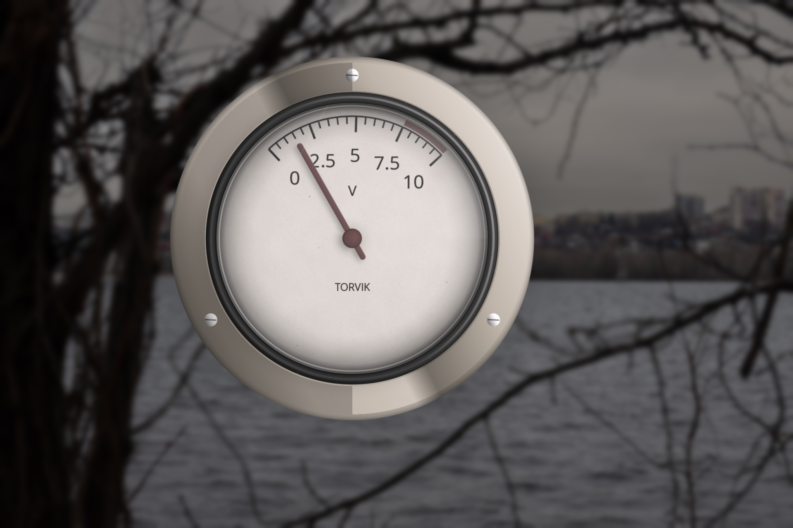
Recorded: 1.5 V
